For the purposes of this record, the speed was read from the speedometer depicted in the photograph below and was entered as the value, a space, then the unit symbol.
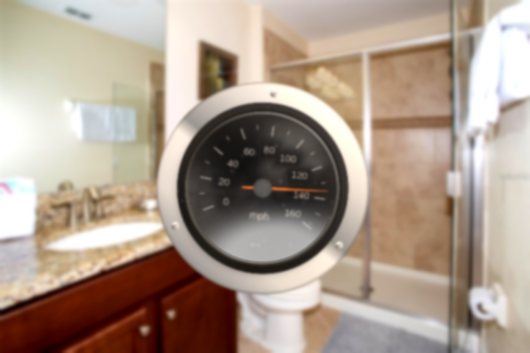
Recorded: 135 mph
